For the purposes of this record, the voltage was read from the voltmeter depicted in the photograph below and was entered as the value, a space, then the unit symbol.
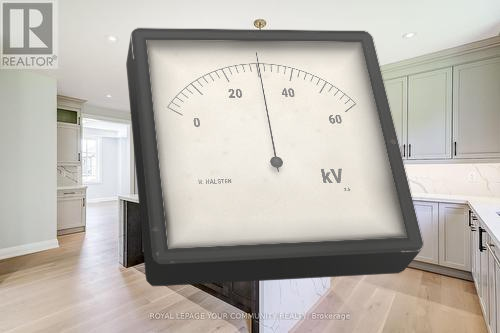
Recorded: 30 kV
